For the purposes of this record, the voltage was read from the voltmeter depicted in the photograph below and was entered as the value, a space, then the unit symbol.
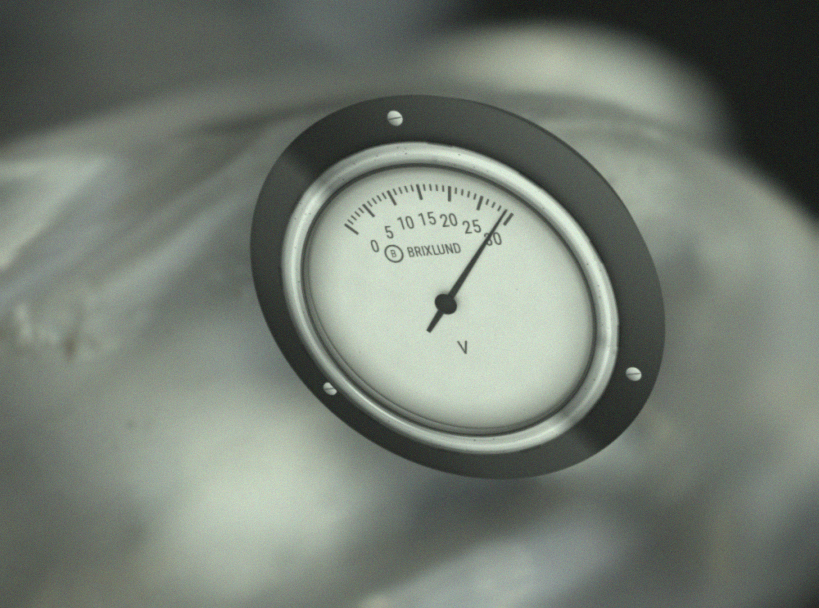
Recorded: 29 V
